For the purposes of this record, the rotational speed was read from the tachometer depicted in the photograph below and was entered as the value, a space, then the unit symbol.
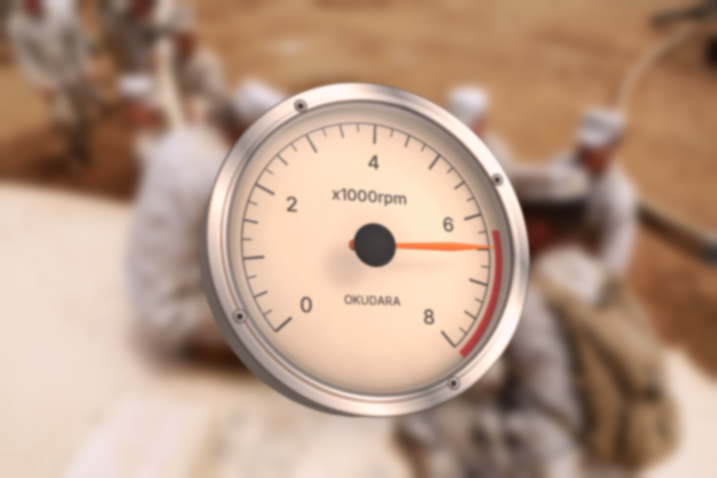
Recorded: 6500 rpm
